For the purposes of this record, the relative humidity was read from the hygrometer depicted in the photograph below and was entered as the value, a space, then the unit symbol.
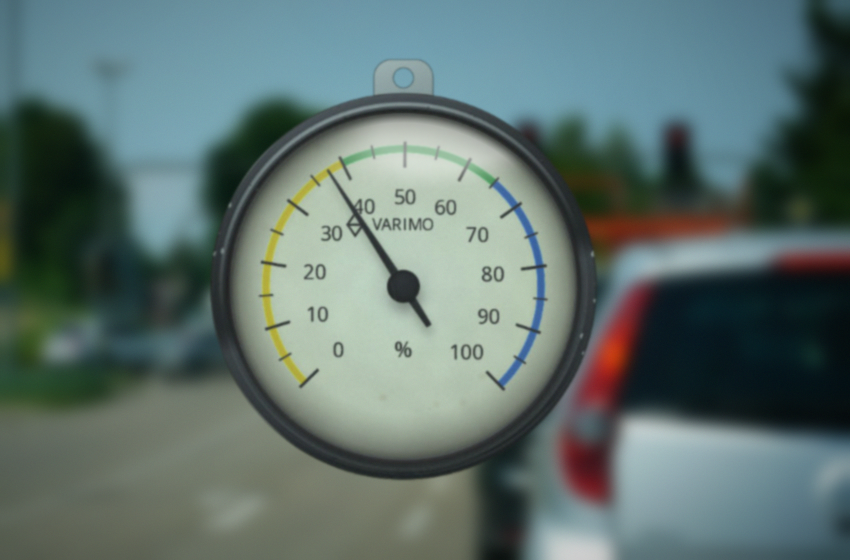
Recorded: 37.5 %
